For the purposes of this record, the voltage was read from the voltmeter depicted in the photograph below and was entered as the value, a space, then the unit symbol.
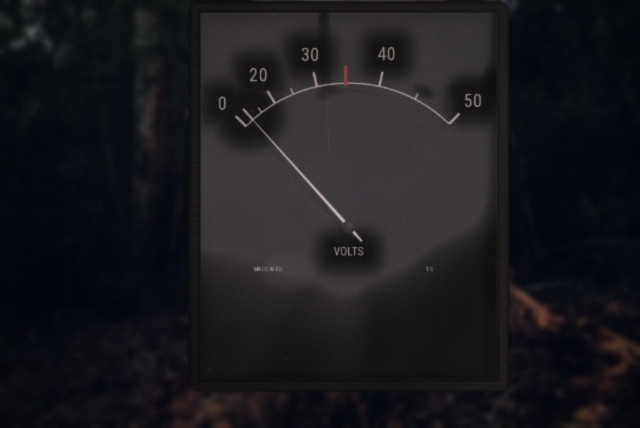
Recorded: 10 V
